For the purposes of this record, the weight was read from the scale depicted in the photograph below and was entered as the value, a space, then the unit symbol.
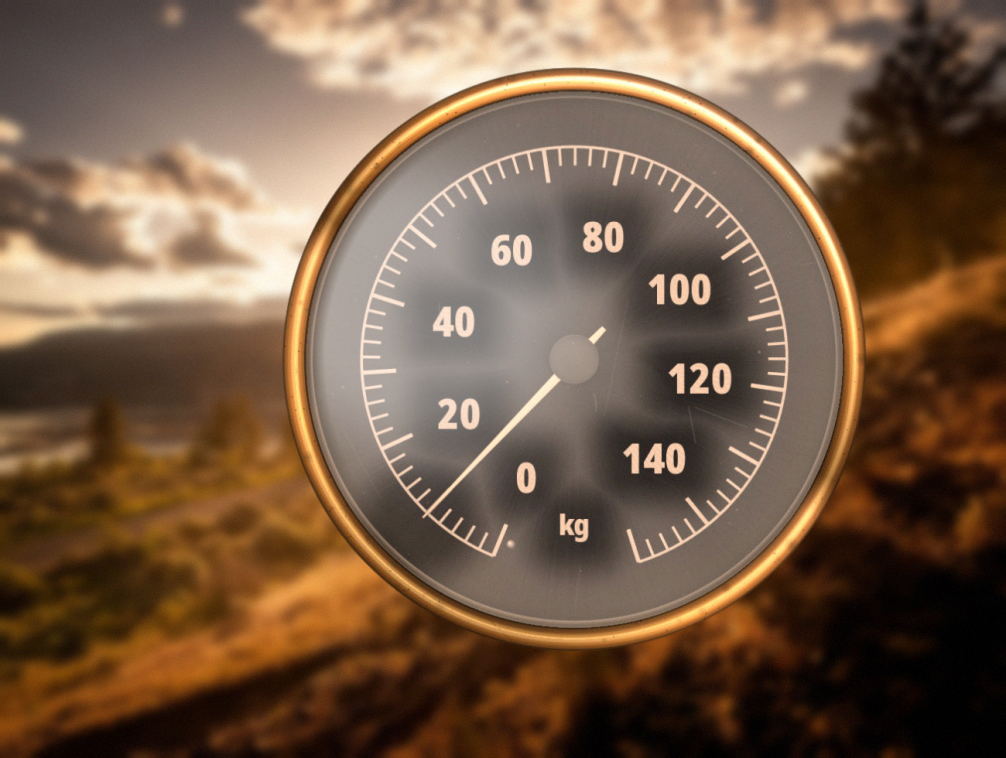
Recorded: 10 kg
